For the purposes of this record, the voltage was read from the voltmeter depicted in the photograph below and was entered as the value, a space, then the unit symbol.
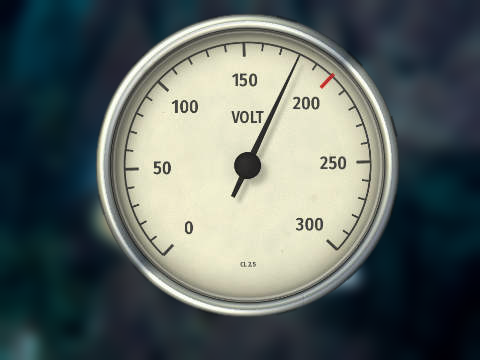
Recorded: 180 V
